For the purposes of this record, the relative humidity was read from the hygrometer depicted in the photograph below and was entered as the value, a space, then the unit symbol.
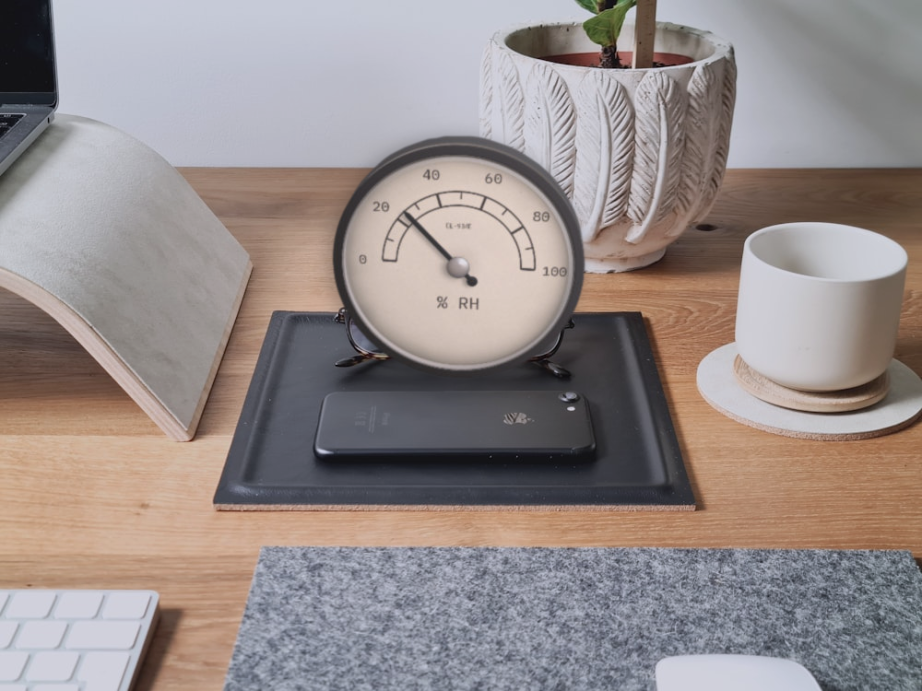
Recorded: 25 %
